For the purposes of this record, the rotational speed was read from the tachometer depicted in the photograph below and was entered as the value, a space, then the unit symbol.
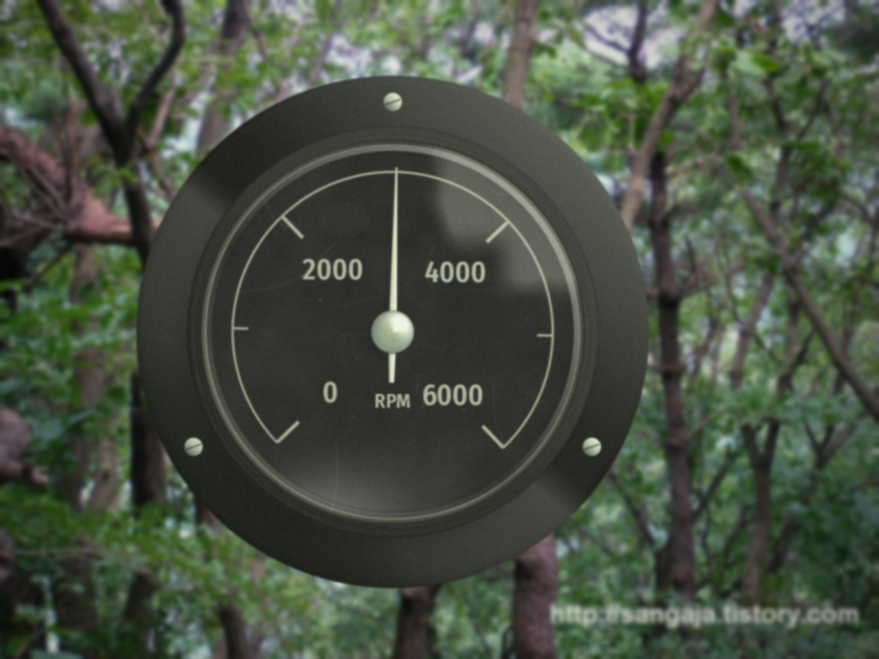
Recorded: 3000 rpm
